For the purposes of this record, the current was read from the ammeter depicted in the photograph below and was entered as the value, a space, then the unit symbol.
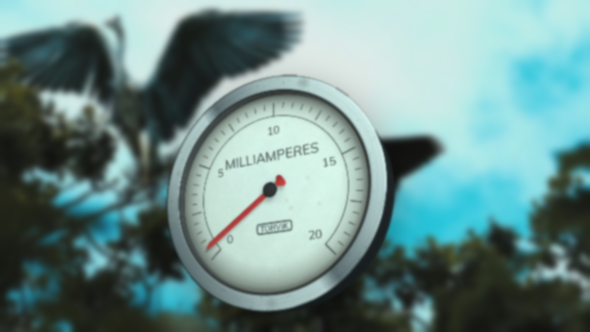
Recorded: 0.5 mA
